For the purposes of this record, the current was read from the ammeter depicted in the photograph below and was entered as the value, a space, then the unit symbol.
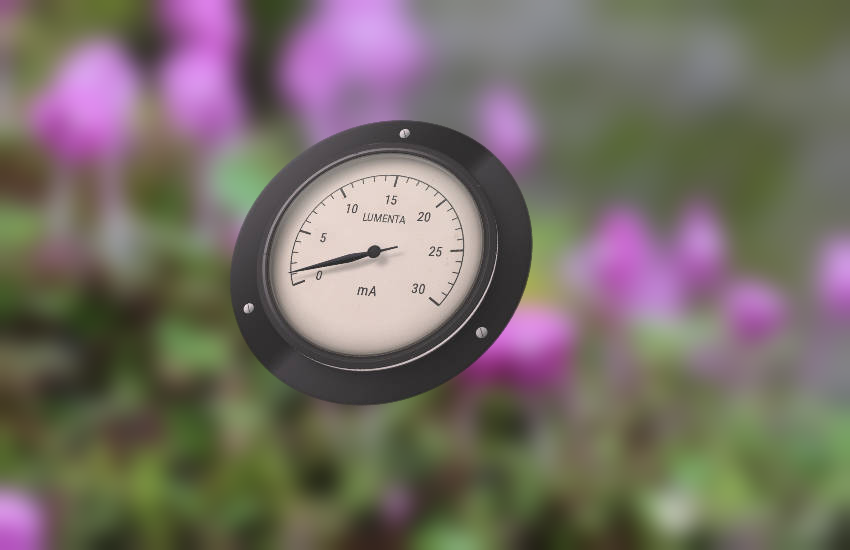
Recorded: 1 mA
